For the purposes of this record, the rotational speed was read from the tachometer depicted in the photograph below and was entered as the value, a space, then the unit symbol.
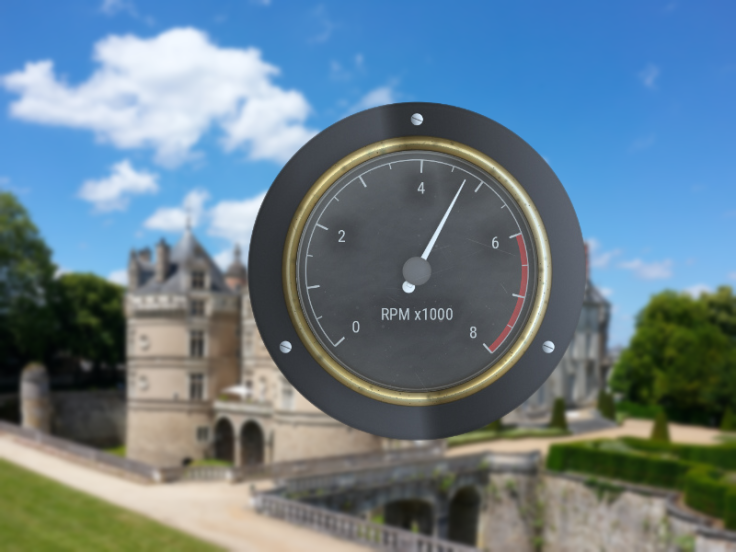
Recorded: 4750 rpm
